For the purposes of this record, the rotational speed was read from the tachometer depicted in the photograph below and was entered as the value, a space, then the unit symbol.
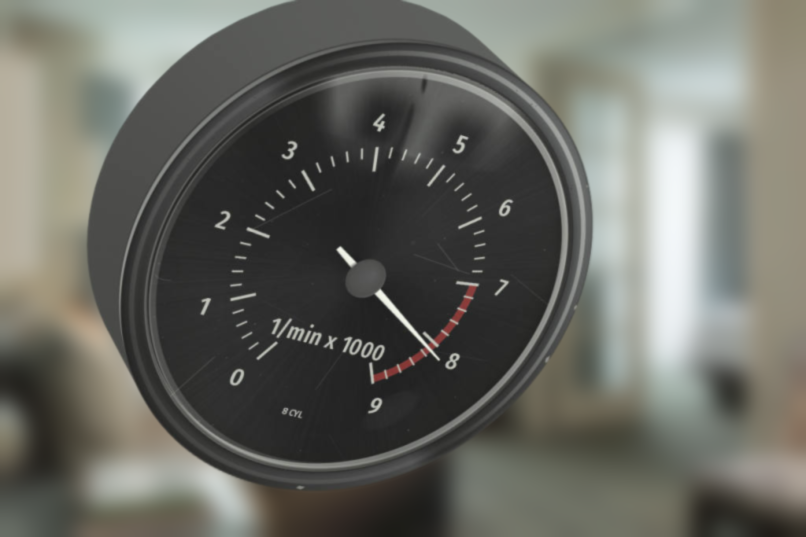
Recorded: 8100 rpm
